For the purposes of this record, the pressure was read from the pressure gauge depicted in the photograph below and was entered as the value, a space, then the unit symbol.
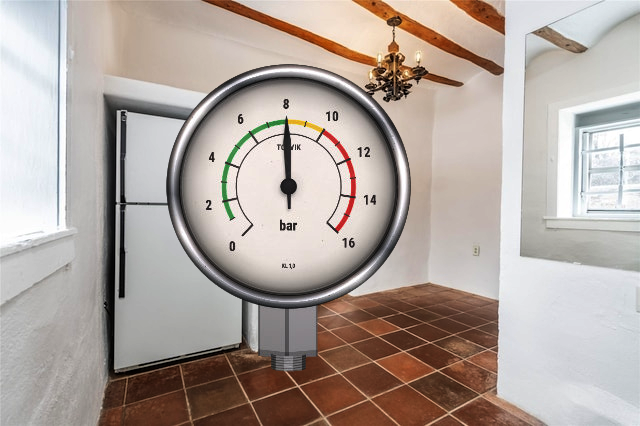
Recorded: 8 bar
